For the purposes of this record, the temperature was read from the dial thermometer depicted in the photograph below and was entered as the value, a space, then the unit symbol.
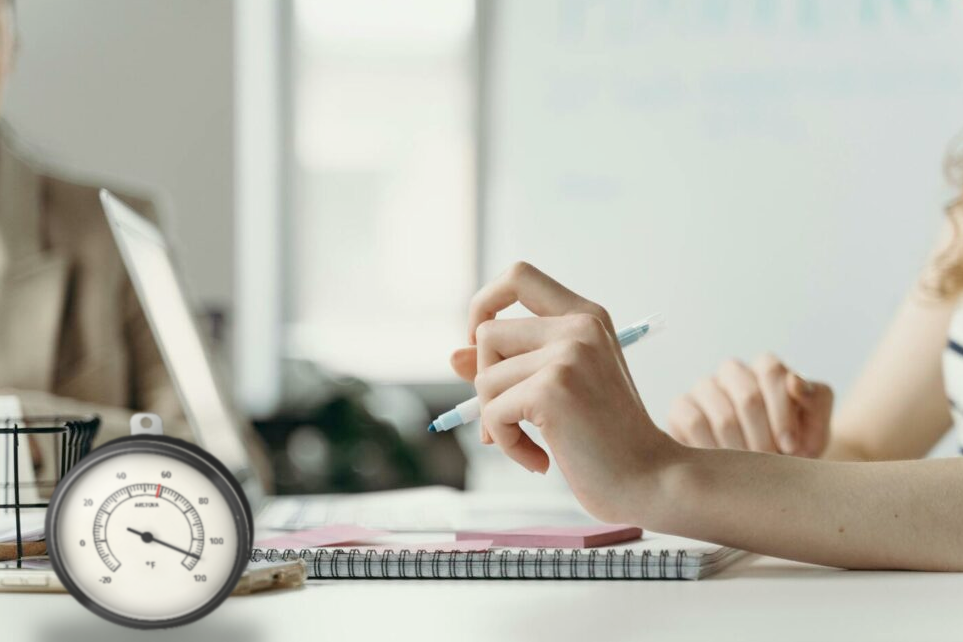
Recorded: 110 °F
